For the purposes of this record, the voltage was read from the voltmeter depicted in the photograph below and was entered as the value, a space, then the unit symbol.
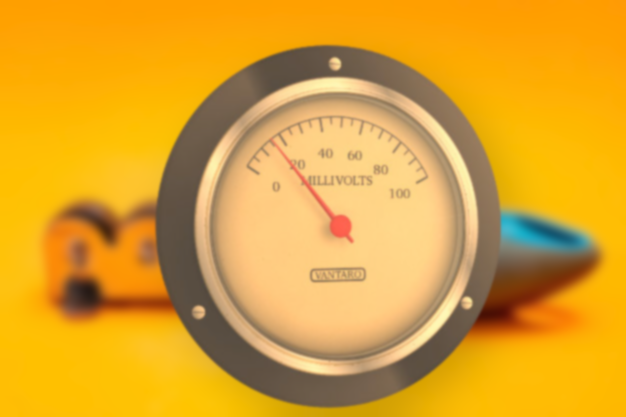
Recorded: 15 mV
